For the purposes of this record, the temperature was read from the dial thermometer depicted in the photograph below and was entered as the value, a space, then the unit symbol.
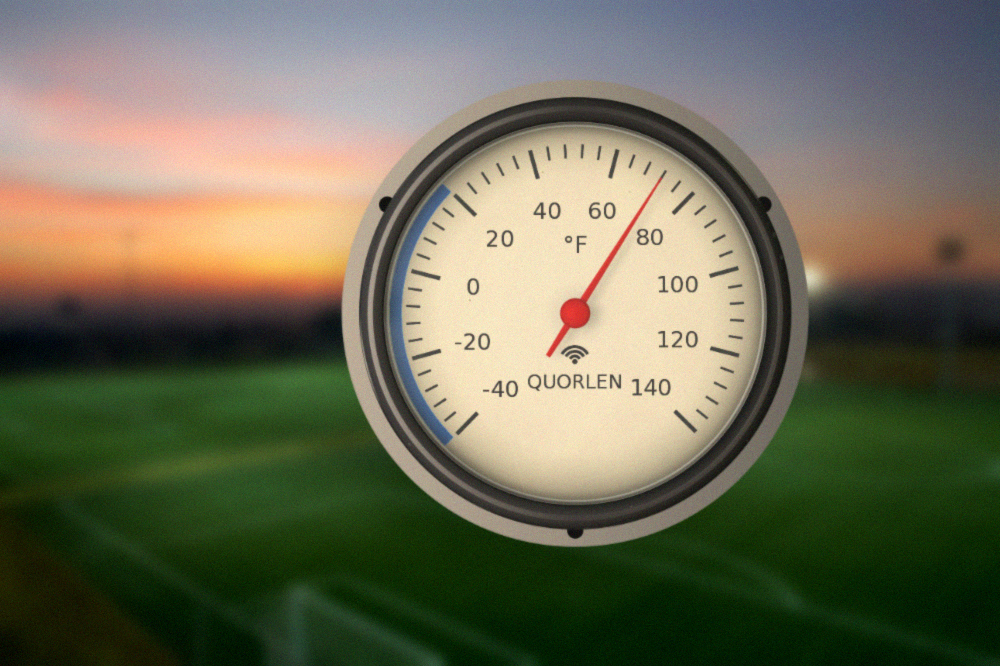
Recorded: 72 °F
